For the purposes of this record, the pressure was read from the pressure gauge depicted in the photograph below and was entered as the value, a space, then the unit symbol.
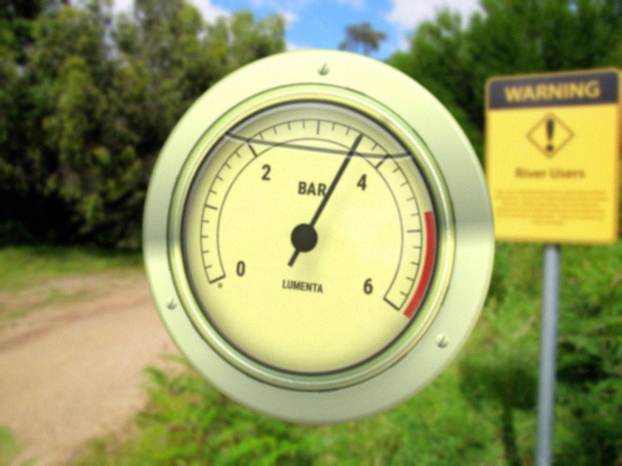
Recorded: 3.6 bar
